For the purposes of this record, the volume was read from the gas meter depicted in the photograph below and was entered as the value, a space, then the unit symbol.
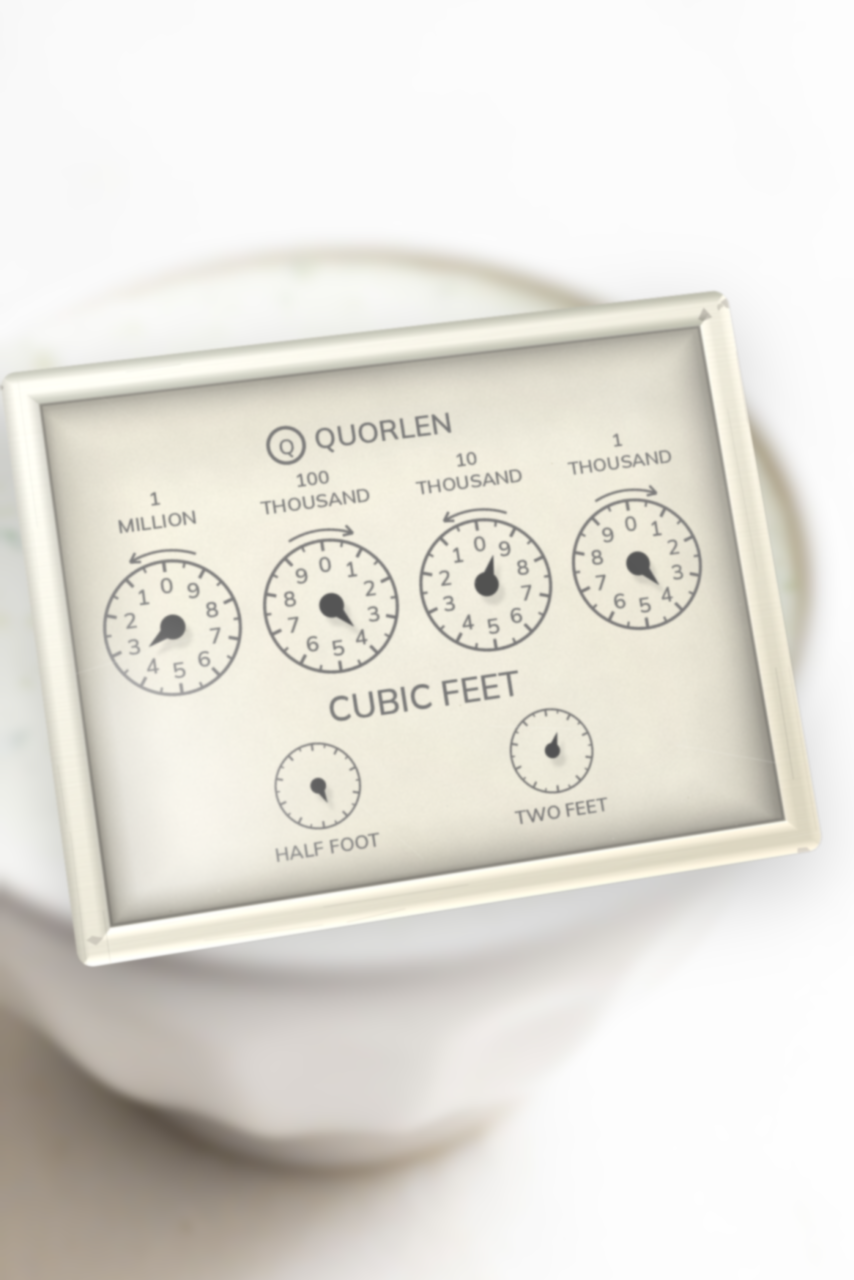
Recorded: 339400 ft³
